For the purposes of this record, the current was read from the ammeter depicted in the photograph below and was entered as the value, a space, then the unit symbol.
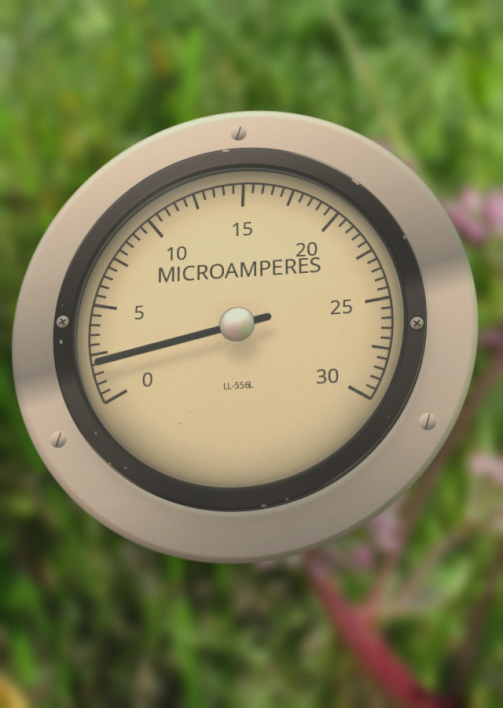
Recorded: 2 µA
